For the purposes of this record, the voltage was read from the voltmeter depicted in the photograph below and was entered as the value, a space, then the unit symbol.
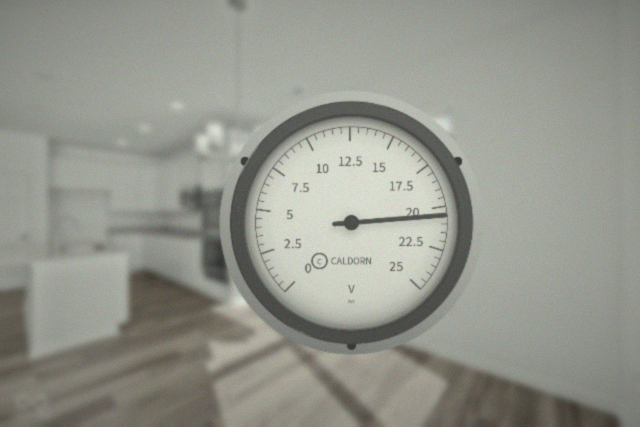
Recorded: 20.5 V
